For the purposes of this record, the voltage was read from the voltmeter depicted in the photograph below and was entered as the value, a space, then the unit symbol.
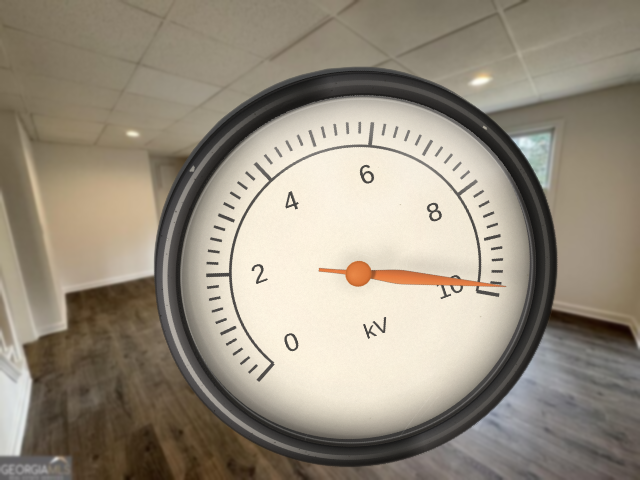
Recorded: 9.8 kV
